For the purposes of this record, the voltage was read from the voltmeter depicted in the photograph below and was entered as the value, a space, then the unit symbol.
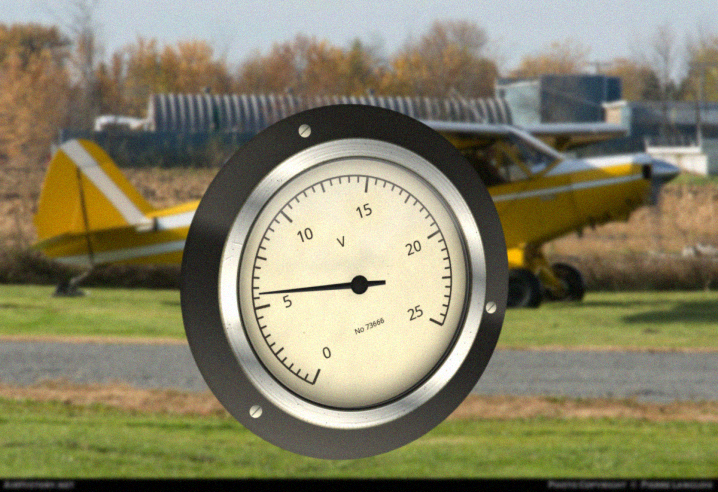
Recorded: 5.75 V
